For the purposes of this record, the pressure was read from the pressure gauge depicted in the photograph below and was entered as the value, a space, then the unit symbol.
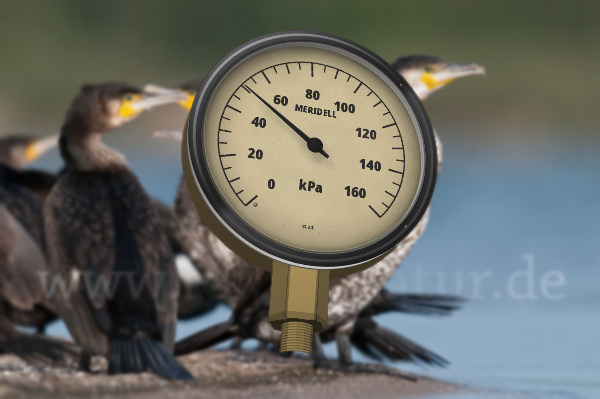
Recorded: 50 kPa
